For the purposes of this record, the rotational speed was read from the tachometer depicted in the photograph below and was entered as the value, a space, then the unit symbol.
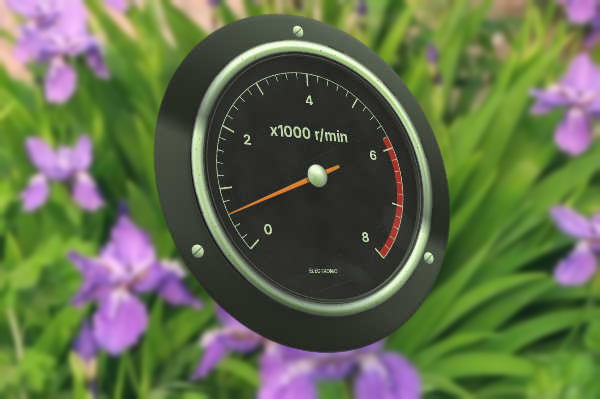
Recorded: 600 rpm
